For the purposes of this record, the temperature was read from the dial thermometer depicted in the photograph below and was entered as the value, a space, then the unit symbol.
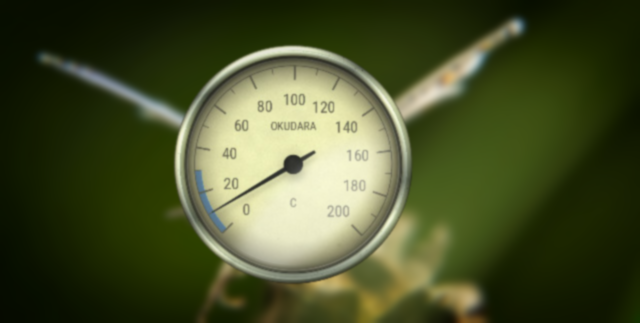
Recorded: 10 °C
